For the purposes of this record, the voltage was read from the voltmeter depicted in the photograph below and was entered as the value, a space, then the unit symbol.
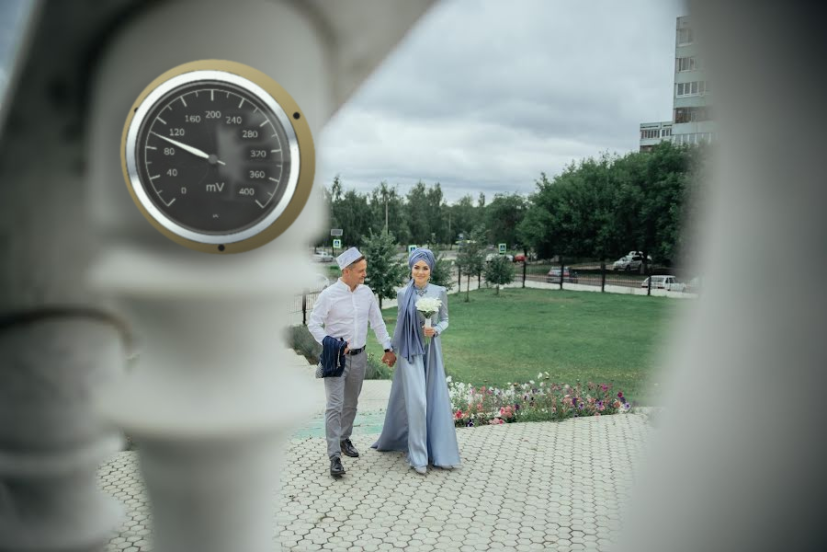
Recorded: 100 mV
